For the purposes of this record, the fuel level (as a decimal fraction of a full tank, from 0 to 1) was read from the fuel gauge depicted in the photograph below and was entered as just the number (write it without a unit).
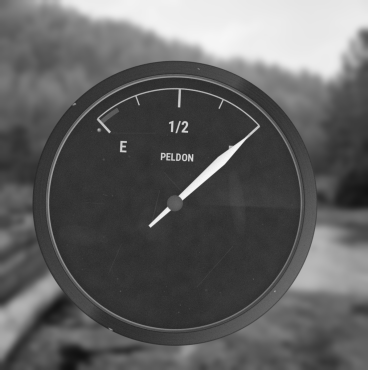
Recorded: 1
